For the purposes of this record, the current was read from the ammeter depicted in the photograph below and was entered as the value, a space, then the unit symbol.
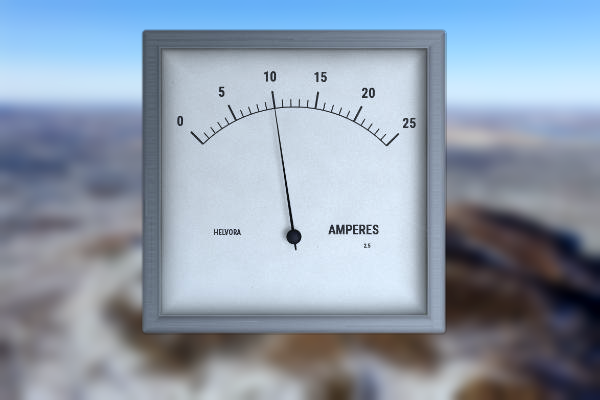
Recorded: 10 A
